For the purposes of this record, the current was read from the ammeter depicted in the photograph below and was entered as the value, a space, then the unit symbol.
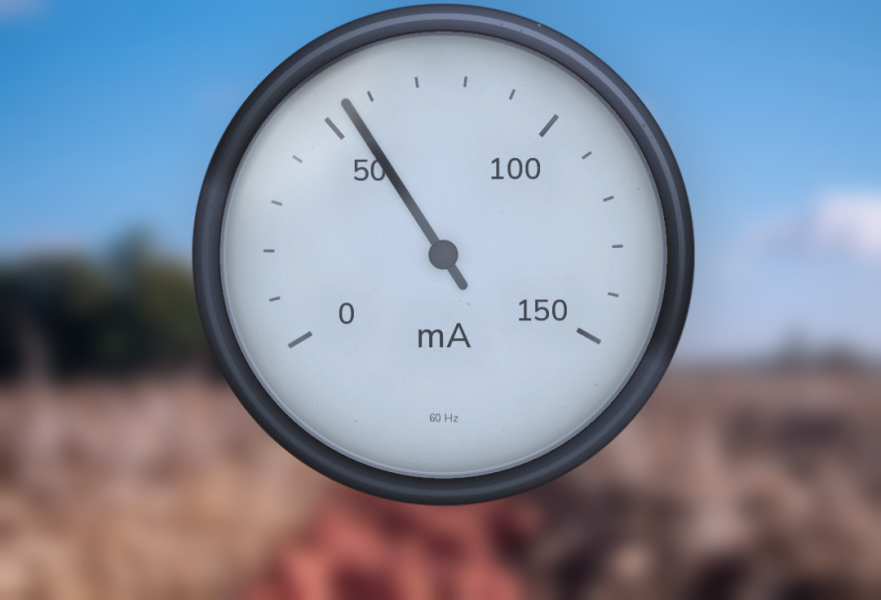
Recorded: 55 mA
